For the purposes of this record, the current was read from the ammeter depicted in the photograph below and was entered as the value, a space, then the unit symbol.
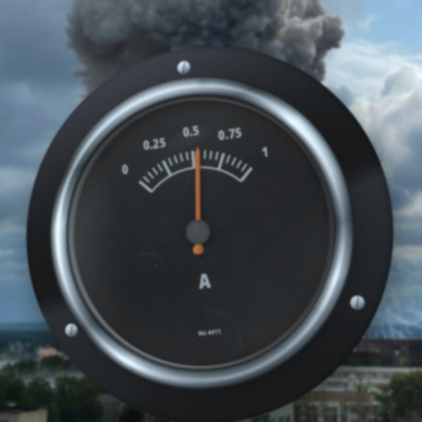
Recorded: 0.55 A
